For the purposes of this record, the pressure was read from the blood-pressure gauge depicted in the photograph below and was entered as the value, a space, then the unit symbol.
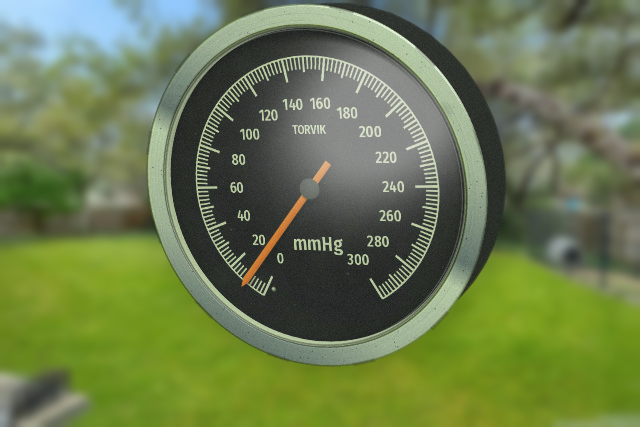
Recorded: 10 mmHg
